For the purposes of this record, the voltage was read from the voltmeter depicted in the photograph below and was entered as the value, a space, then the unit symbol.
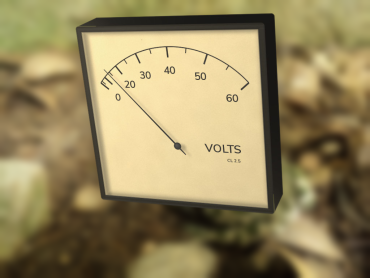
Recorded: 15 V
